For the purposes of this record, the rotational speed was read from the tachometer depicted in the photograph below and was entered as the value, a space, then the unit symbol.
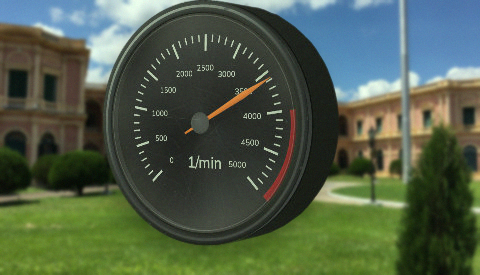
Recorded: 3600 rpm
